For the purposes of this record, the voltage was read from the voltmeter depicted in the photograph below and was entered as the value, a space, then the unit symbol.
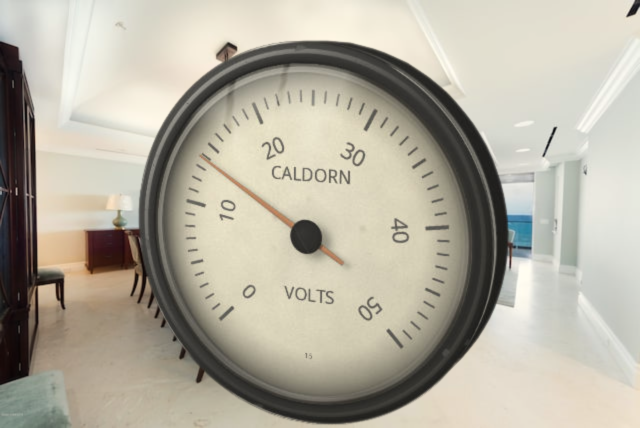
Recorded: 14 V
